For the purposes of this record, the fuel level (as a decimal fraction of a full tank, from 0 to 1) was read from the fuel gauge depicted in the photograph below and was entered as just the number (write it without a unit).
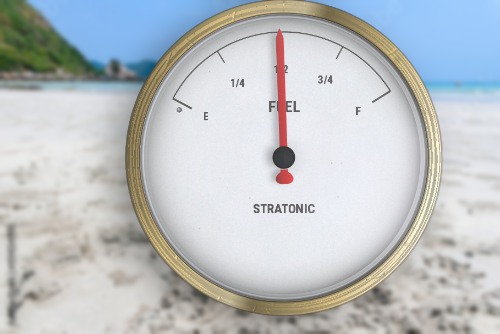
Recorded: 0.5
